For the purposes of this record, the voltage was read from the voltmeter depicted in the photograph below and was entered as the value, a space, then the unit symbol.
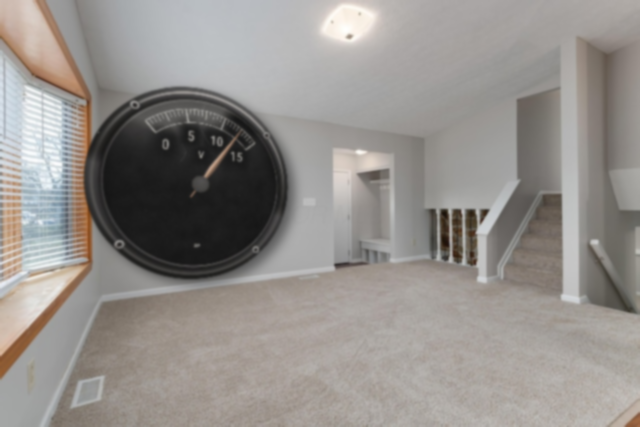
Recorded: 12.5 V
